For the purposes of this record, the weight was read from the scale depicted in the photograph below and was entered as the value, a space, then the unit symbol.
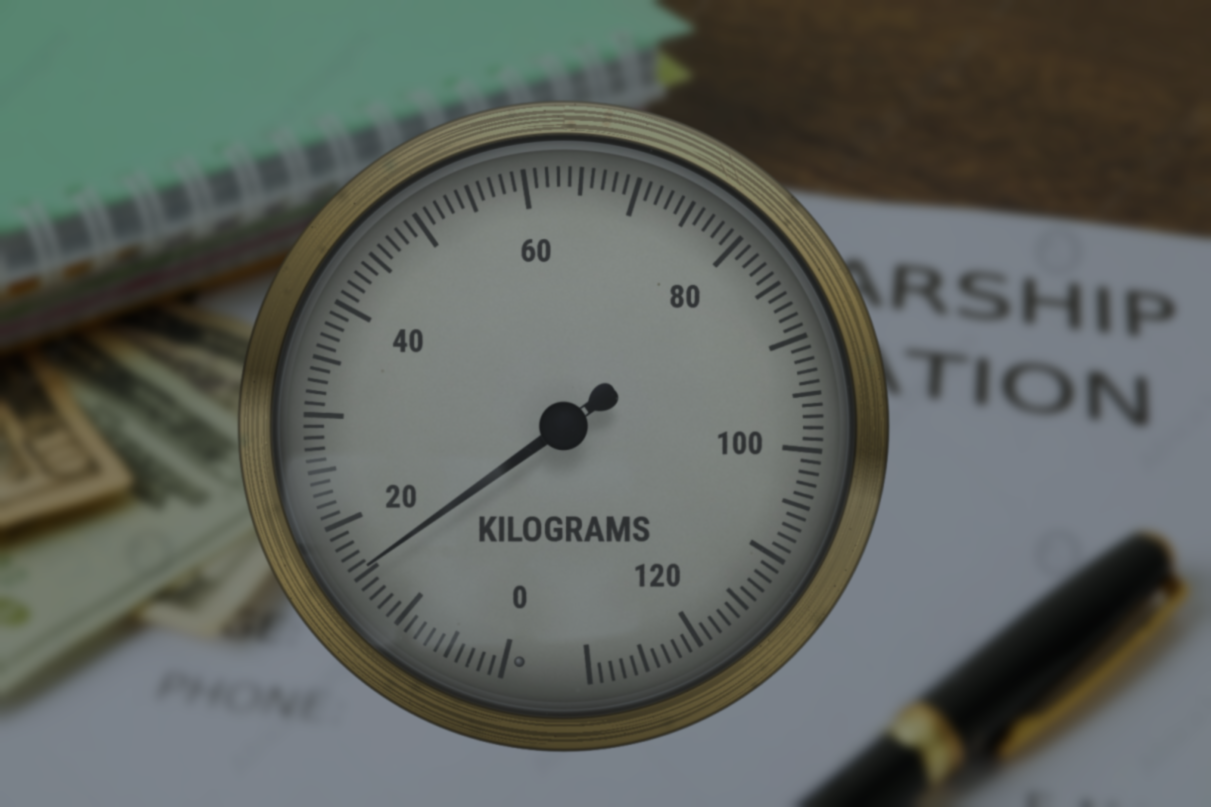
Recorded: 15.5 kg
